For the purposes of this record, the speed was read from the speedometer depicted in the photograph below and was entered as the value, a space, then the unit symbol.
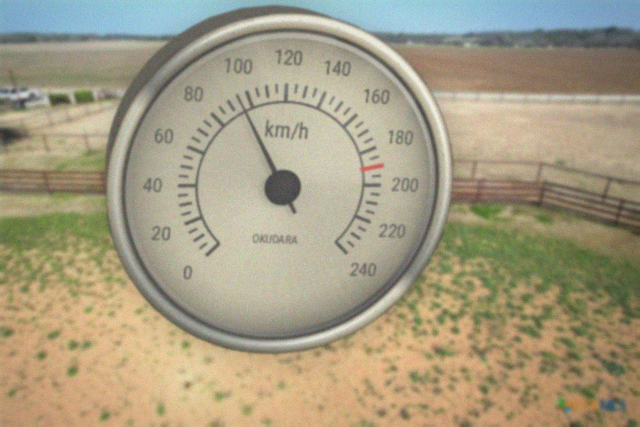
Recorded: 95 km/h
